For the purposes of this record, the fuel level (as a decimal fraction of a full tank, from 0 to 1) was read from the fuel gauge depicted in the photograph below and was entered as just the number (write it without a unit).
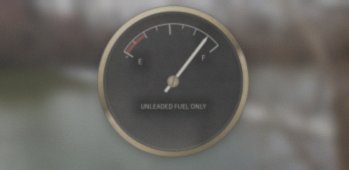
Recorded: 0.875
